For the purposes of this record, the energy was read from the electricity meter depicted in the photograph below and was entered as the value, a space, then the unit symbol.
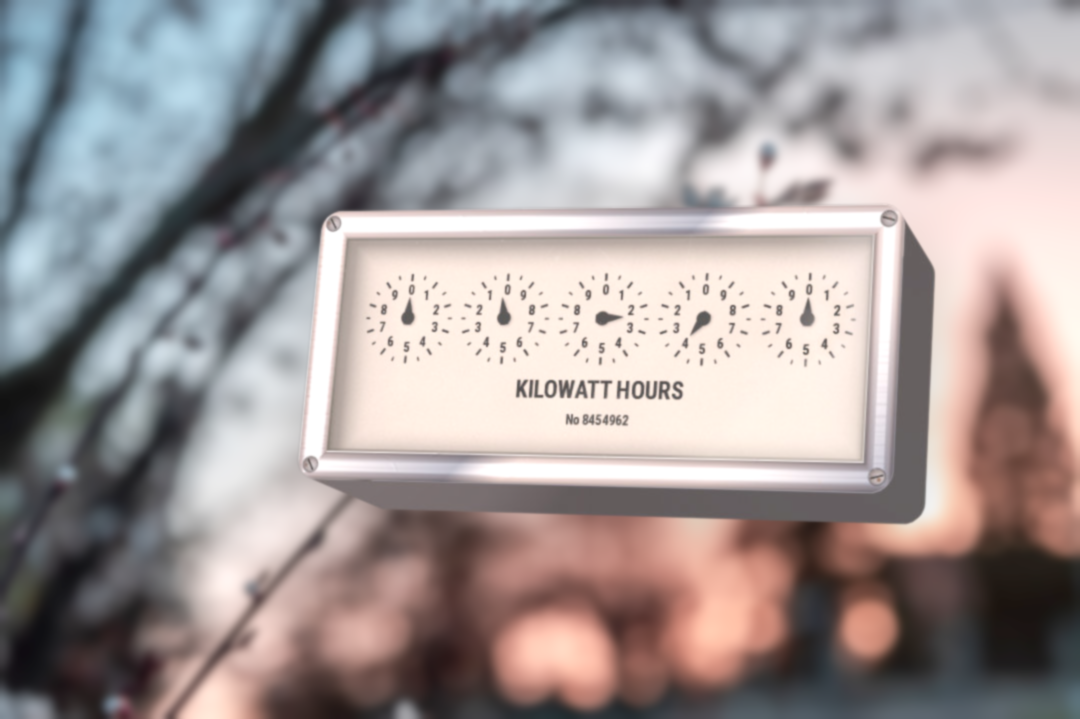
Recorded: 240 kWh
